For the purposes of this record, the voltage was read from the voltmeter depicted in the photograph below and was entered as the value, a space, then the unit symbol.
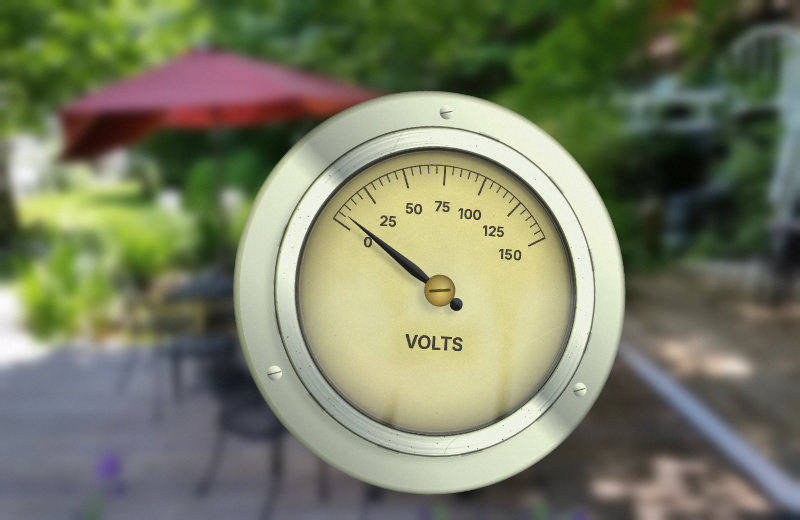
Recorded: 5 V
